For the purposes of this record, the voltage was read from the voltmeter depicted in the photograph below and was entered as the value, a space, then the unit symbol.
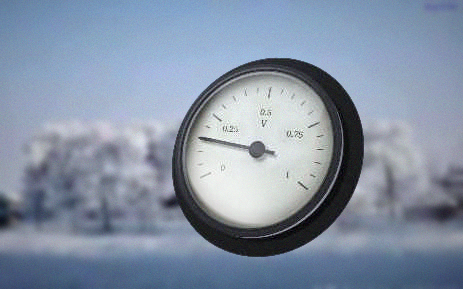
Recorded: 0.15 V
